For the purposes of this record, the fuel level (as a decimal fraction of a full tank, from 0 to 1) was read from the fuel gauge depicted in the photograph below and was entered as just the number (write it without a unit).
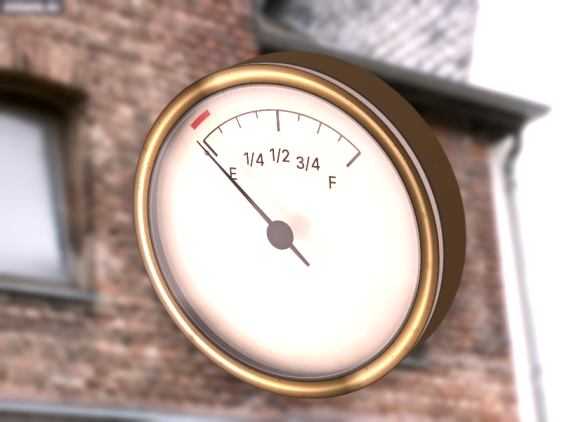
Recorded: 0
